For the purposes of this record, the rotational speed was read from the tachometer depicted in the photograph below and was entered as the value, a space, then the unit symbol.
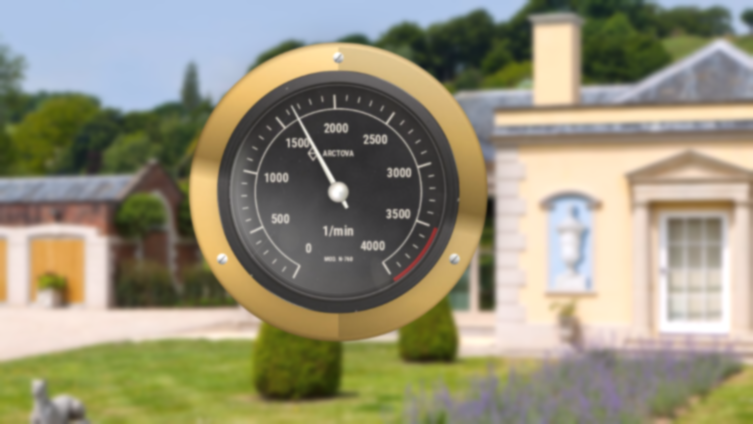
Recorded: 1650 rpm
